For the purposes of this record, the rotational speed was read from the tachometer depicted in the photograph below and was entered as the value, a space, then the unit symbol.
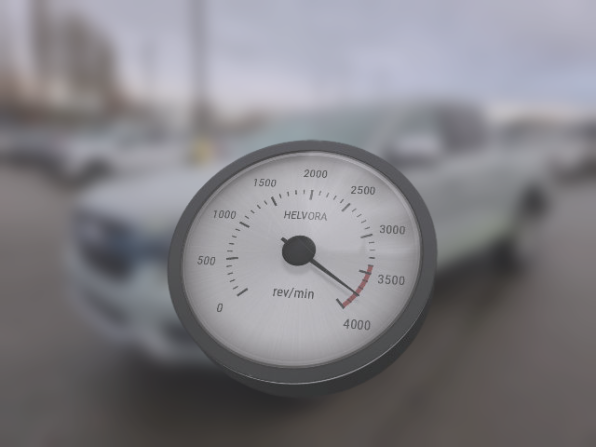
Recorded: 3800 rpm
